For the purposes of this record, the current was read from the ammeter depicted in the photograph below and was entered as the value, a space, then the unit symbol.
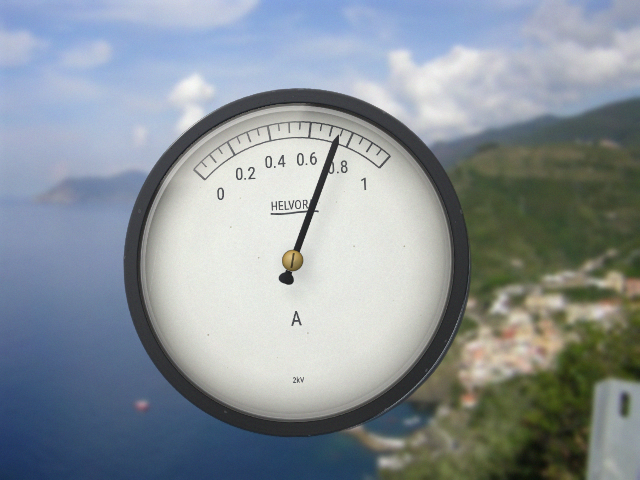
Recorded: 0.75 A
